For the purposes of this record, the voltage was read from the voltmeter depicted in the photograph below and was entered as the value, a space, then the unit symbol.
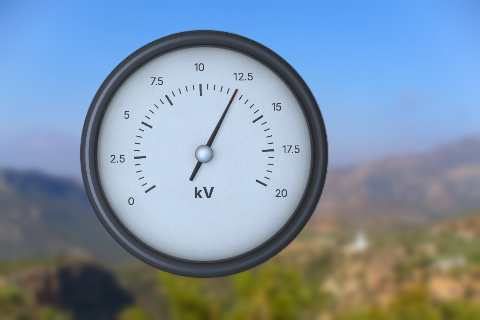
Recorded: 12.5 kV
